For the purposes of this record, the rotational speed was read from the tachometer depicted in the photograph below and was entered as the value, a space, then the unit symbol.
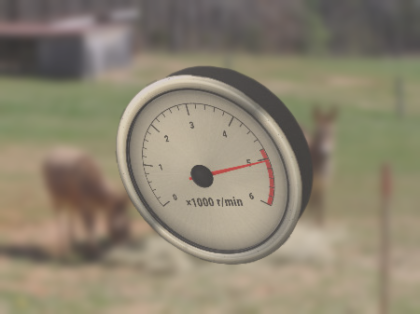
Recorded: 5000 rpm
